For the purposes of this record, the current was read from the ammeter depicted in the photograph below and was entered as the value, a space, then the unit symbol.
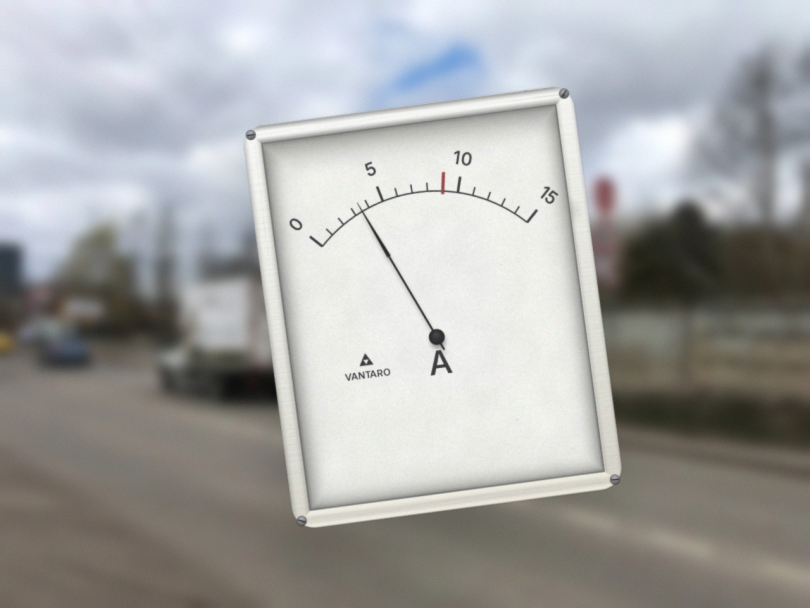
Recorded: 3.5 A
